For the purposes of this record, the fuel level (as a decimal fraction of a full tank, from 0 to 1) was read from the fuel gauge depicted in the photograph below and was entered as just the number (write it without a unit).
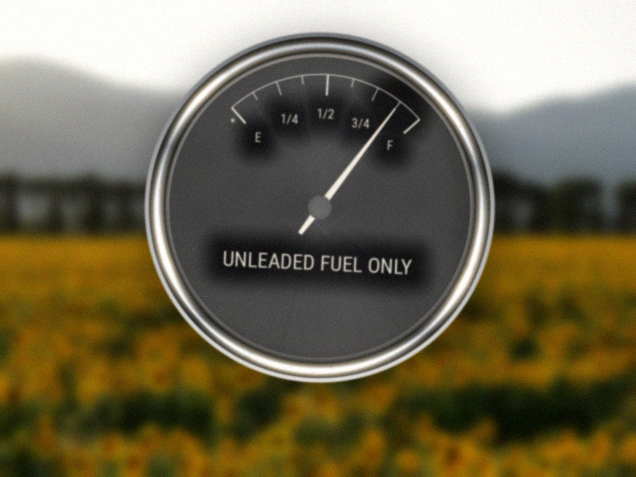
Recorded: 0.875
